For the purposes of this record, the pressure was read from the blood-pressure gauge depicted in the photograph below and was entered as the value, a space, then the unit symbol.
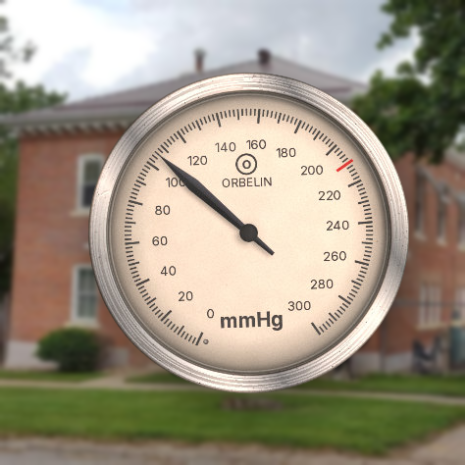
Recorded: 106 mmHg
